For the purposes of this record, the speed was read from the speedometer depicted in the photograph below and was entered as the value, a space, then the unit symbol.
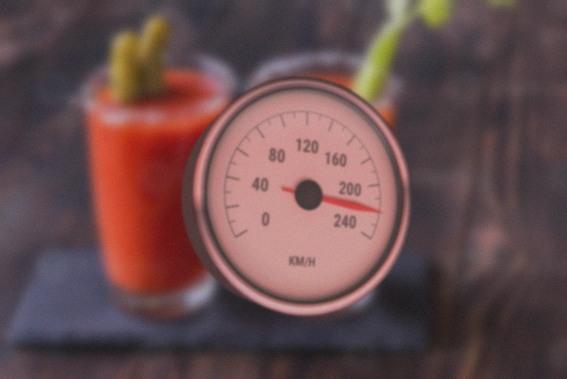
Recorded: 220 km/h
